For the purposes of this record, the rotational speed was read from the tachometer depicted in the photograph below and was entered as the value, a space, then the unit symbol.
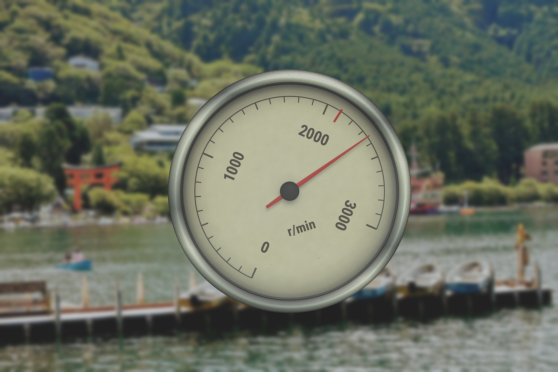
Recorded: 2350 rpm
